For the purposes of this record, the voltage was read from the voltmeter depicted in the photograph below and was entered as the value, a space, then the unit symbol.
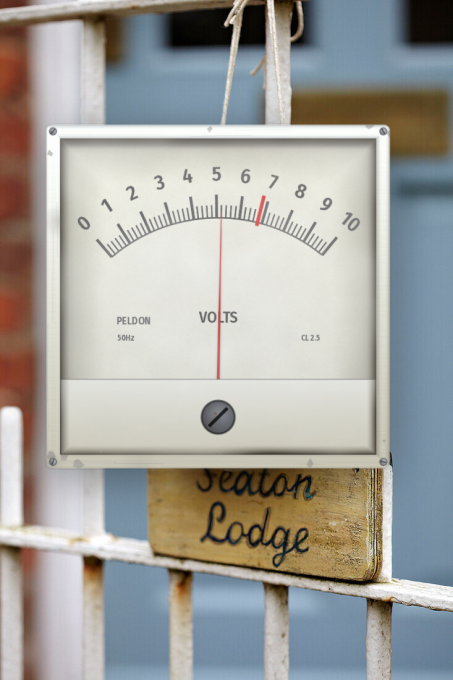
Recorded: 5.2 V
